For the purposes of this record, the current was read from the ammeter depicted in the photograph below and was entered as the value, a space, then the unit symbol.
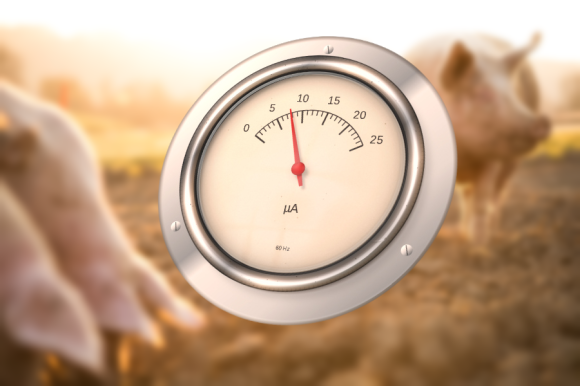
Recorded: 8 µA
